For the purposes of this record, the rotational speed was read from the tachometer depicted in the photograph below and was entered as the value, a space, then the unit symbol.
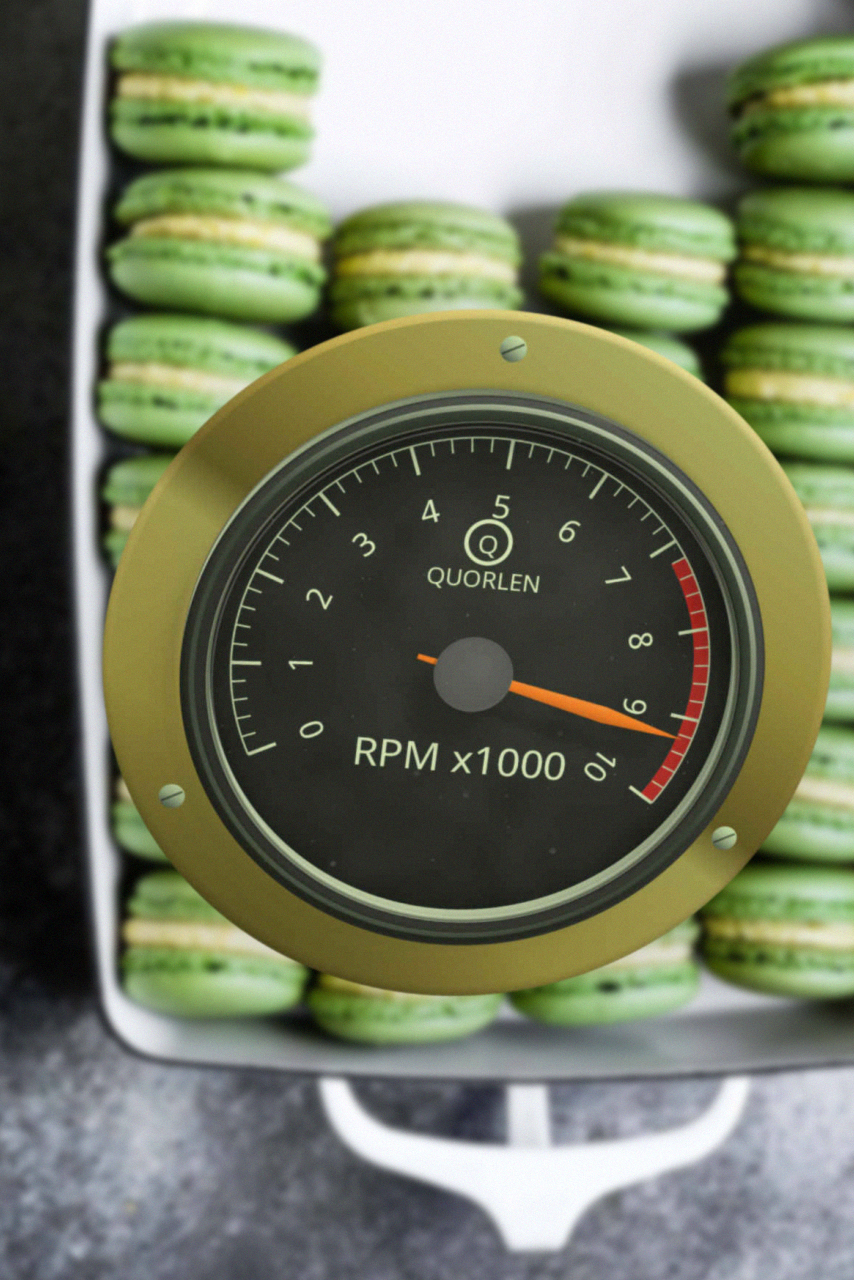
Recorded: 9200 rpm
